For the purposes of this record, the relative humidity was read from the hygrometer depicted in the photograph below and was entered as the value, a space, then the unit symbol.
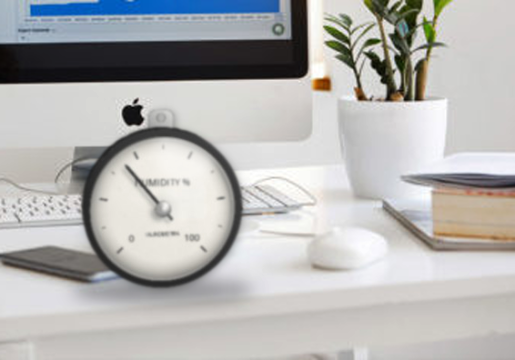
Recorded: 35 %
